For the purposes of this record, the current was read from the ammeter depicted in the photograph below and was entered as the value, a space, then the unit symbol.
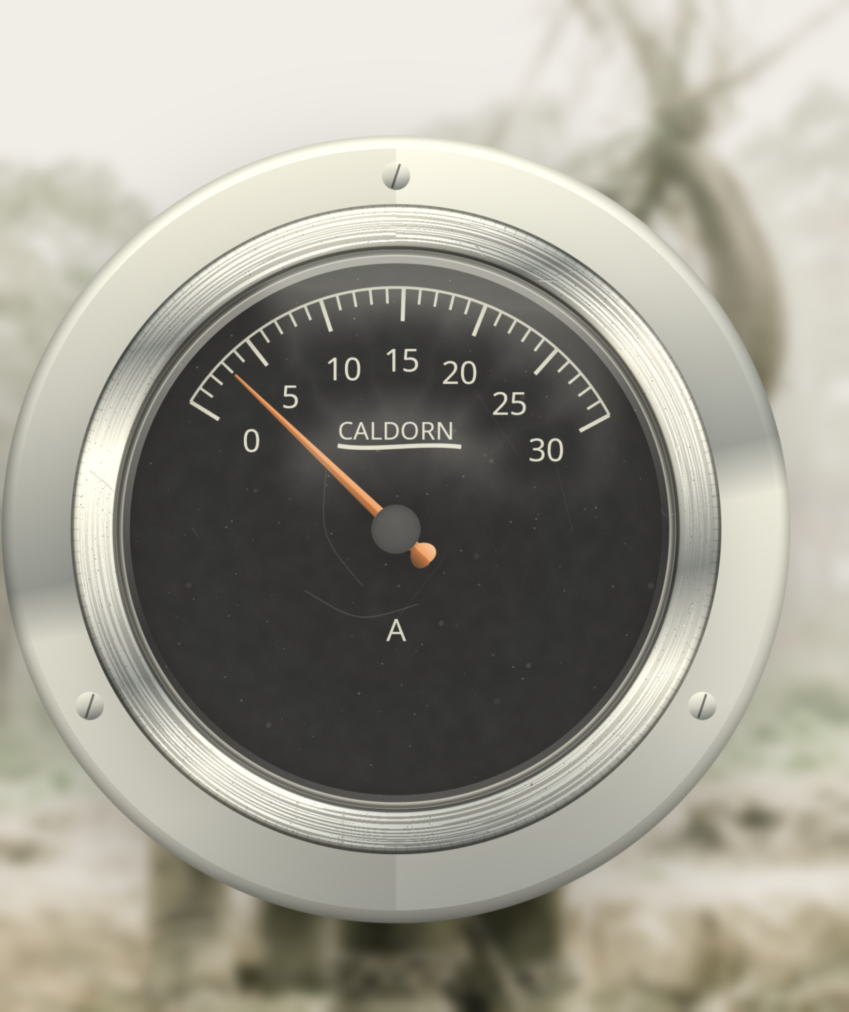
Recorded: 3 A
